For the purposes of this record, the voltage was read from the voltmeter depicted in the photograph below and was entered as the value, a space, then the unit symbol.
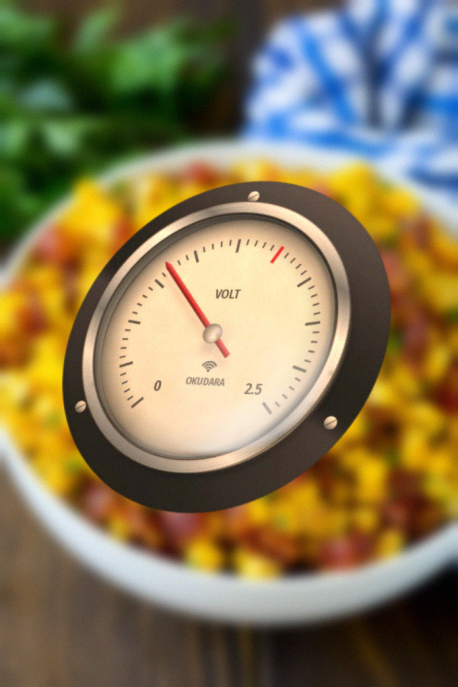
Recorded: 0.85 V
